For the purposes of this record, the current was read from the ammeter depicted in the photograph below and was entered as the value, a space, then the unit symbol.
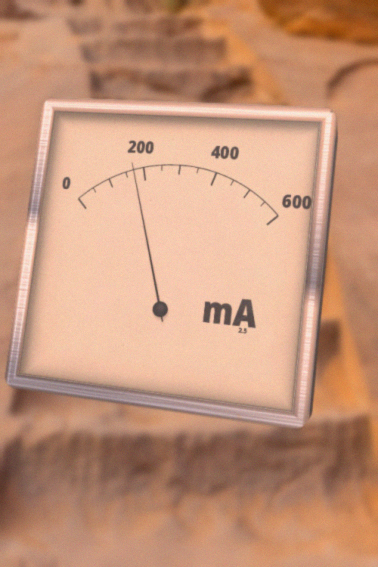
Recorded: 175 mA
